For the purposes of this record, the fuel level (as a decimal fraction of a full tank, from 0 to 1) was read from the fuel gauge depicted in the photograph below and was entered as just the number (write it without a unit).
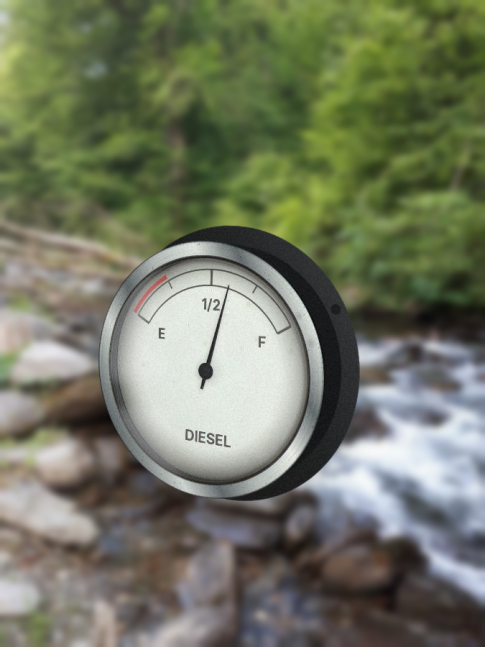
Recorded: 0.625
